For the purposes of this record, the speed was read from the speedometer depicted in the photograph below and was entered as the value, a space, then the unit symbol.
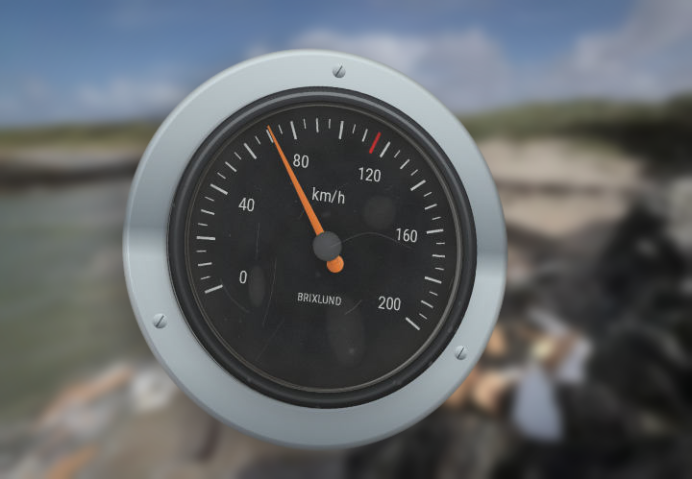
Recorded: 70 km/h
